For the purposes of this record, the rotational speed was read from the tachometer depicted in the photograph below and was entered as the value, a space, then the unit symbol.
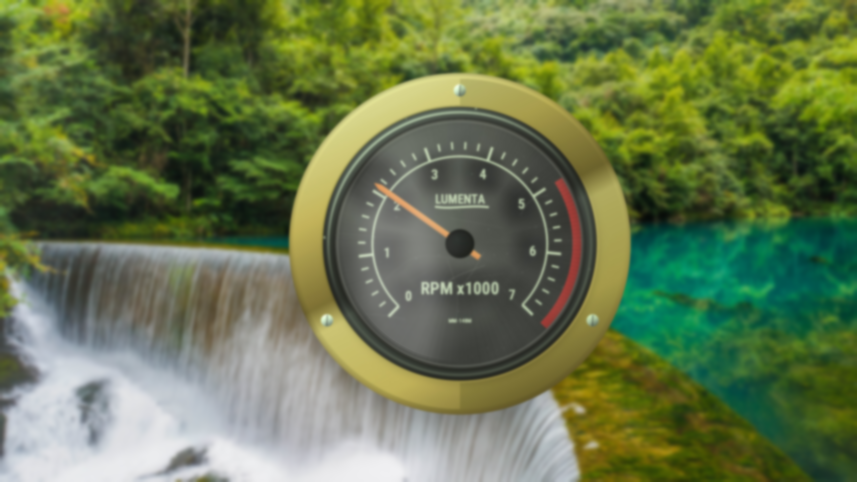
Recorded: 2100 rpm
